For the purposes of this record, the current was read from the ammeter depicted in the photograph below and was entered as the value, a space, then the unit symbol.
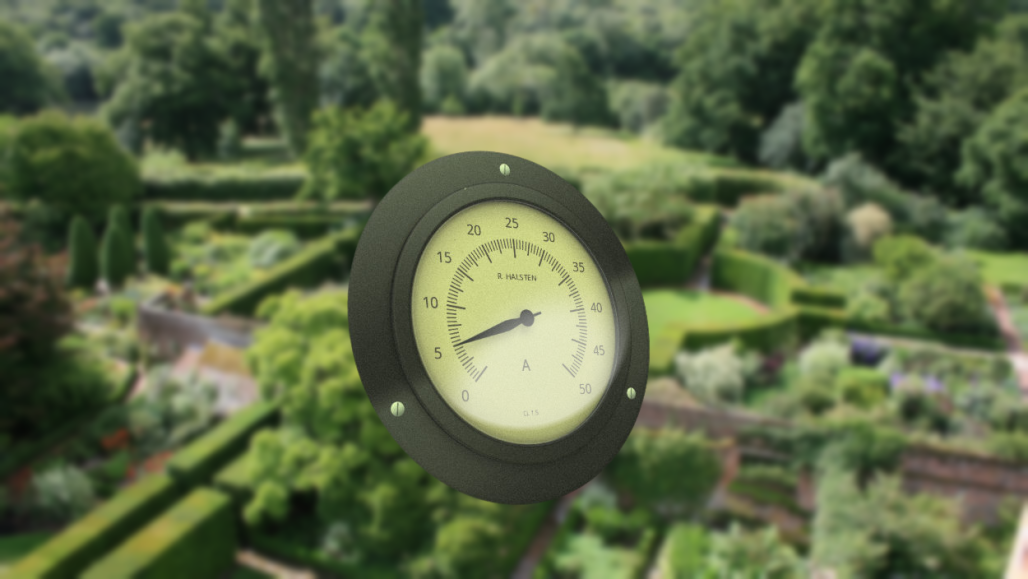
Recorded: 5 A
